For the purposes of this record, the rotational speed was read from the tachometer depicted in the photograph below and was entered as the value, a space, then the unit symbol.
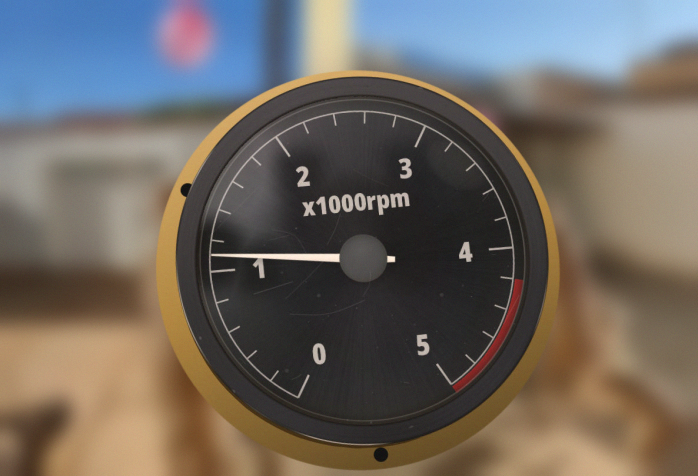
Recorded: 1100 rpm
